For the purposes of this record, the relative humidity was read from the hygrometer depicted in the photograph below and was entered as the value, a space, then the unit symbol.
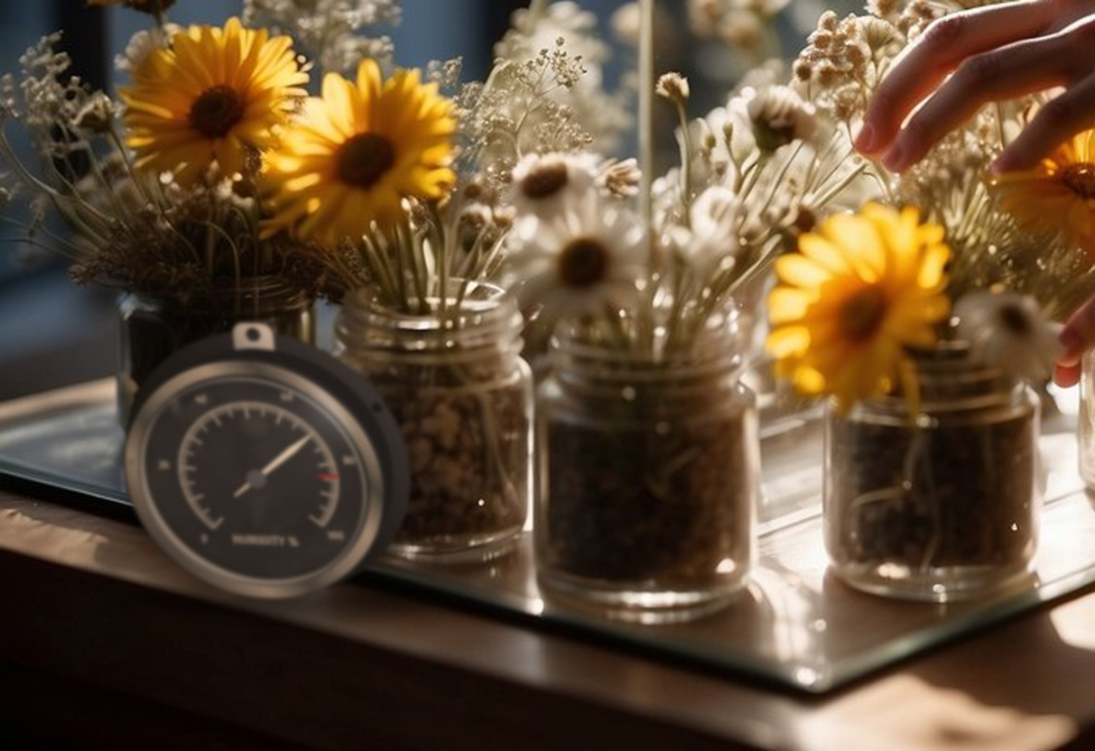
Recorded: 70 %
